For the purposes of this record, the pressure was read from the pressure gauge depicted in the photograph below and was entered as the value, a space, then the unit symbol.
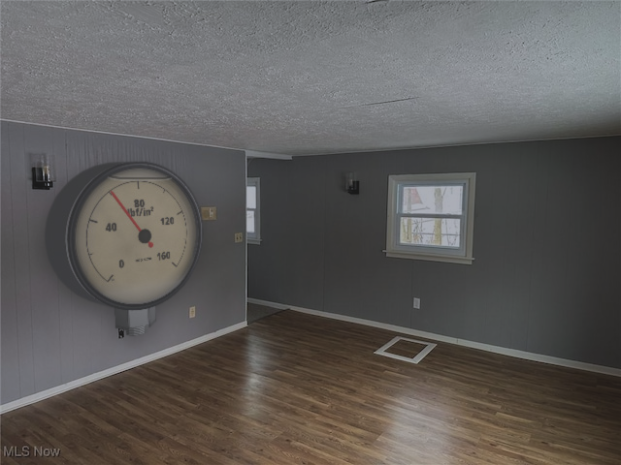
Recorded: 60 psi
